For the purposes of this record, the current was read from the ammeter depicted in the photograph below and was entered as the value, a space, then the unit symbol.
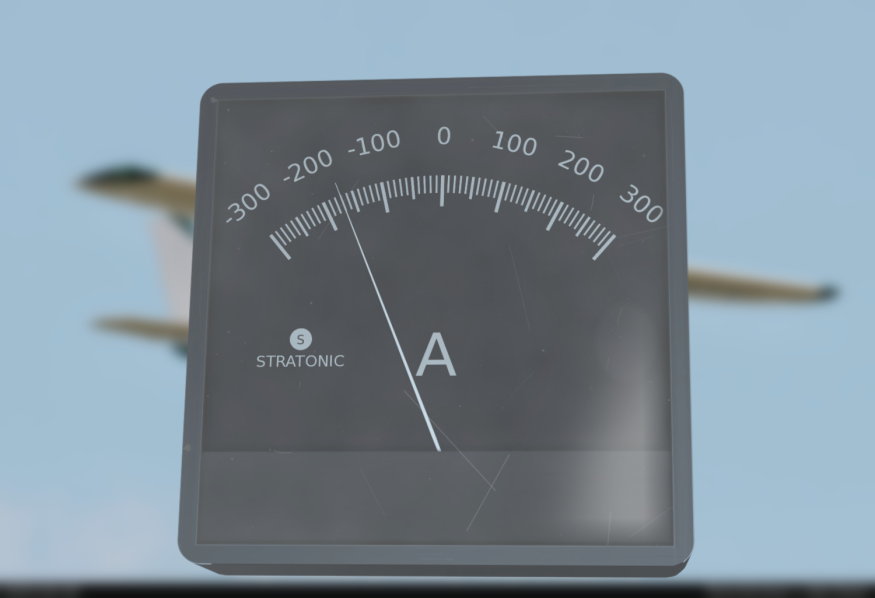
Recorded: -170 A
